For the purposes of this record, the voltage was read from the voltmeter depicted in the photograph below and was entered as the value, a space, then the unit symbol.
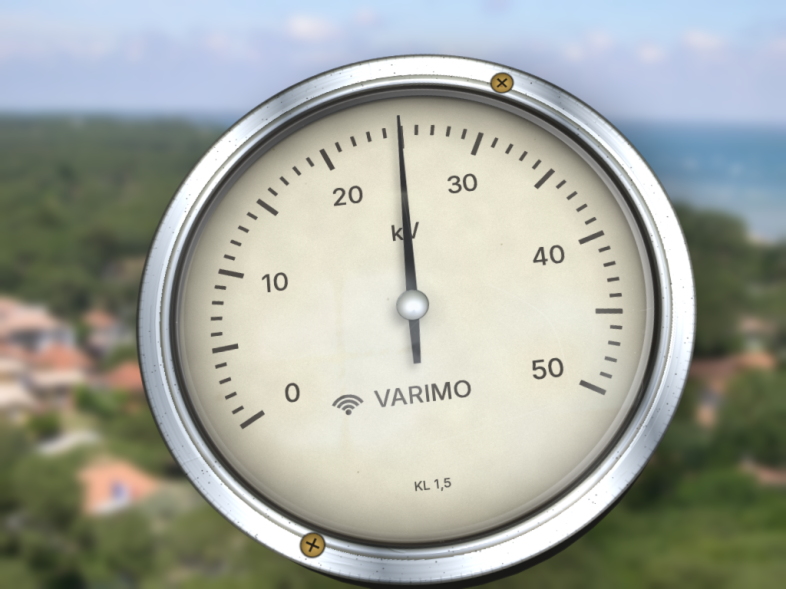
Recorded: 25 kV
